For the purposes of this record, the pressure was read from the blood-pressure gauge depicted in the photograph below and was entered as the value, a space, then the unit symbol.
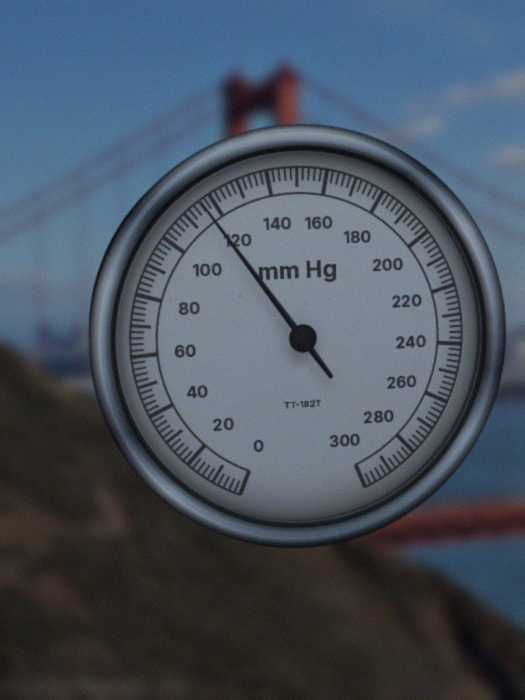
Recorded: 116 mmHg
